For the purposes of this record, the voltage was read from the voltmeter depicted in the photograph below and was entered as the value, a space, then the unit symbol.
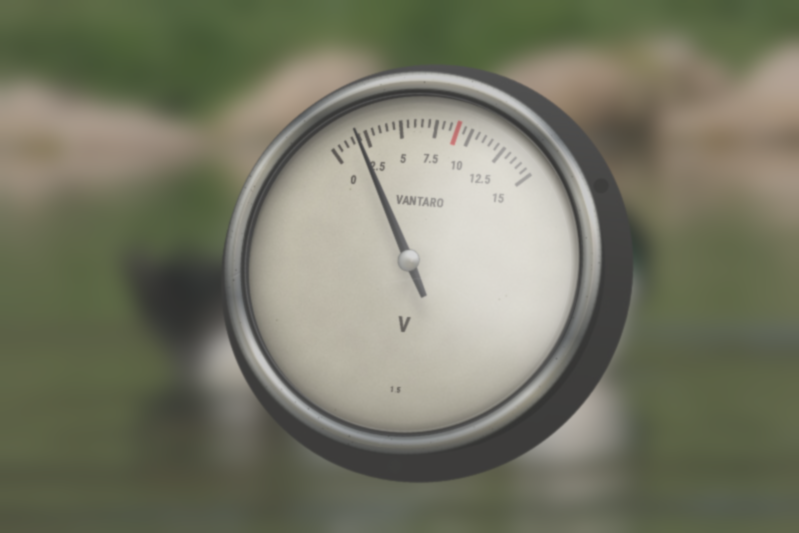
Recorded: 2 V
